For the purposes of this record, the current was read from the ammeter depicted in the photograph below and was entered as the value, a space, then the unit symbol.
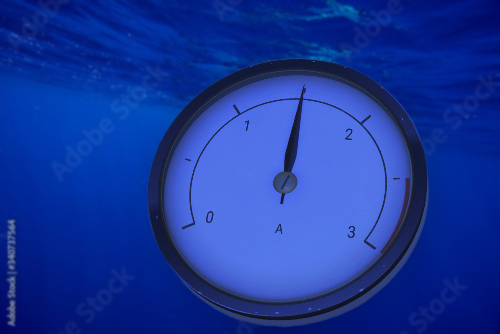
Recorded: 1.5 A
